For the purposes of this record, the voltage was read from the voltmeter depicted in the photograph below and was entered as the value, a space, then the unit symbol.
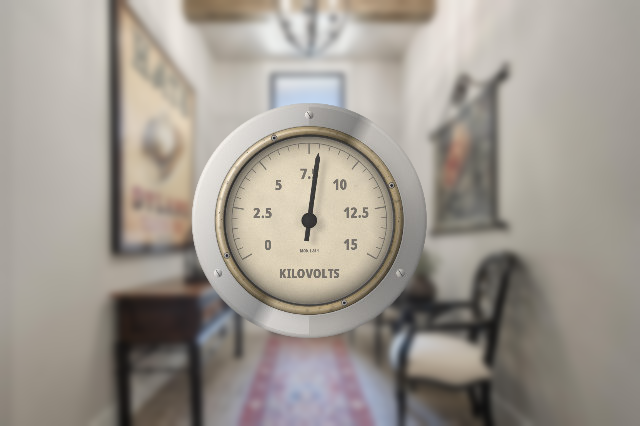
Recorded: 8 kV
